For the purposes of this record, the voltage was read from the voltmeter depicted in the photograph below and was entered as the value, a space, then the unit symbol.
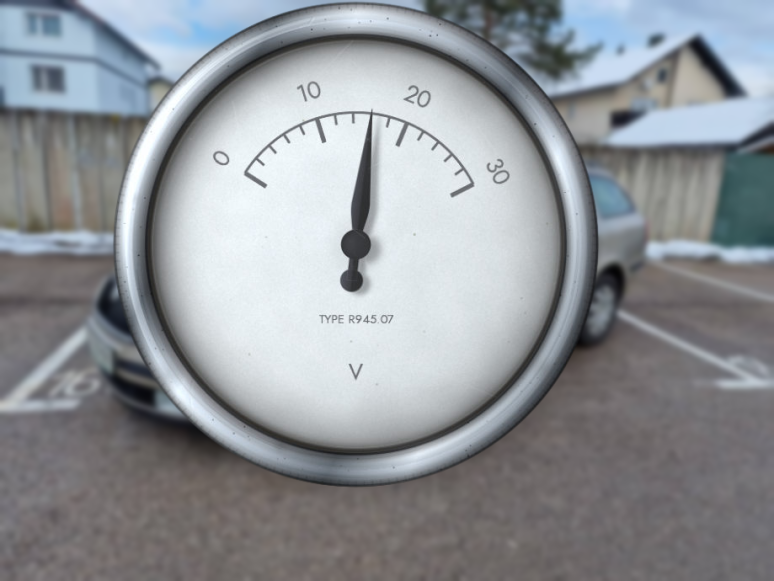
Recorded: 16 V
